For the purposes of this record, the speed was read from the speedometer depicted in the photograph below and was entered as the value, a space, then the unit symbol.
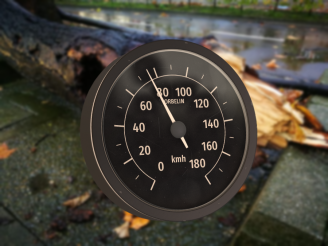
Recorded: 75 km/h
